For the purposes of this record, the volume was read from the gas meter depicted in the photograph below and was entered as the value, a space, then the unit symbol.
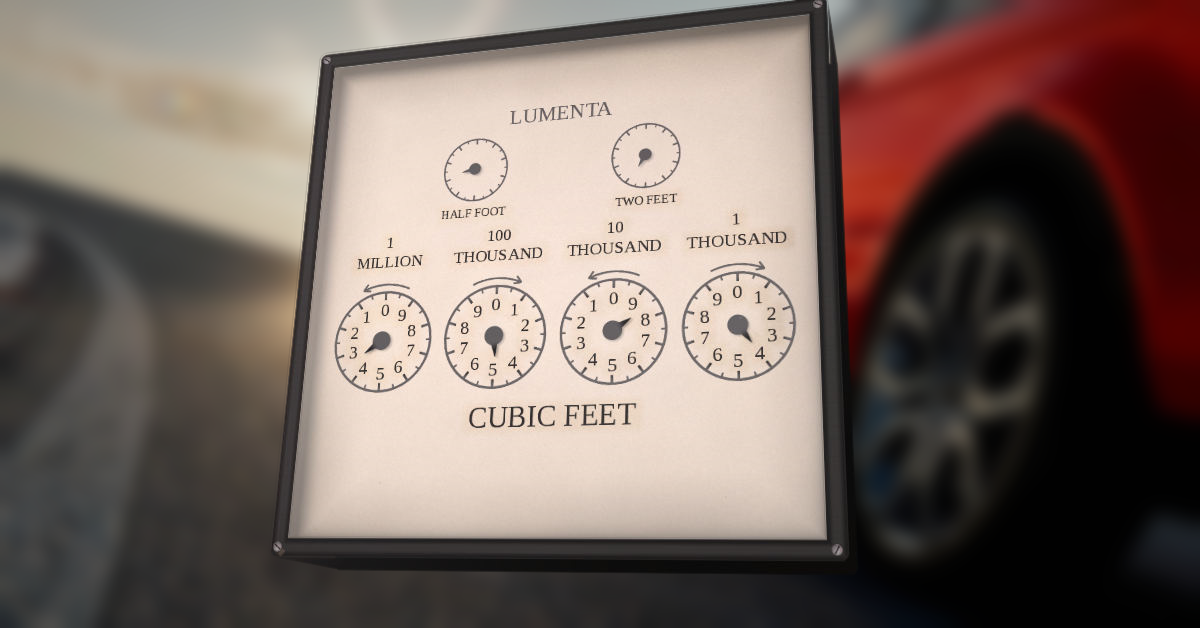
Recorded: 348400 ft³
